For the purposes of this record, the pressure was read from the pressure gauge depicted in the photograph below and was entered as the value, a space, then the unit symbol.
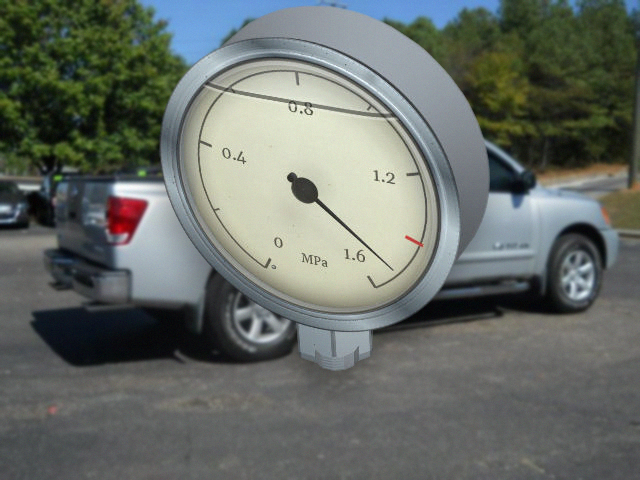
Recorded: 1.5 MPa
